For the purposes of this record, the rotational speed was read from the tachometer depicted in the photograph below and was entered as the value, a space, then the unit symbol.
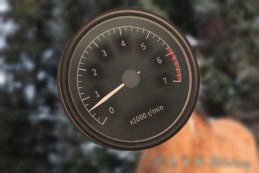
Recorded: 600 rpm
